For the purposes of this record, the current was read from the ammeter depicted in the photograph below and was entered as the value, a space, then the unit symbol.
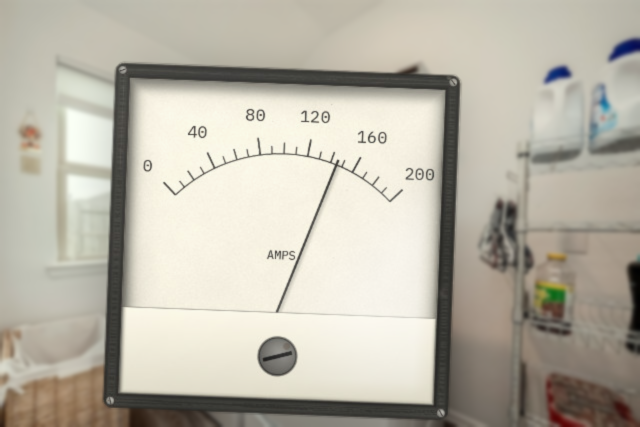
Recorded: 145 A
